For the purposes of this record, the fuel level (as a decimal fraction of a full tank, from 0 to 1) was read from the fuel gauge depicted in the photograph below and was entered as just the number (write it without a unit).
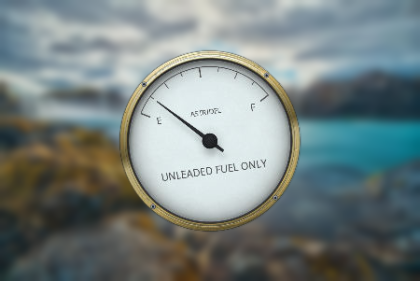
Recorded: 0.125
